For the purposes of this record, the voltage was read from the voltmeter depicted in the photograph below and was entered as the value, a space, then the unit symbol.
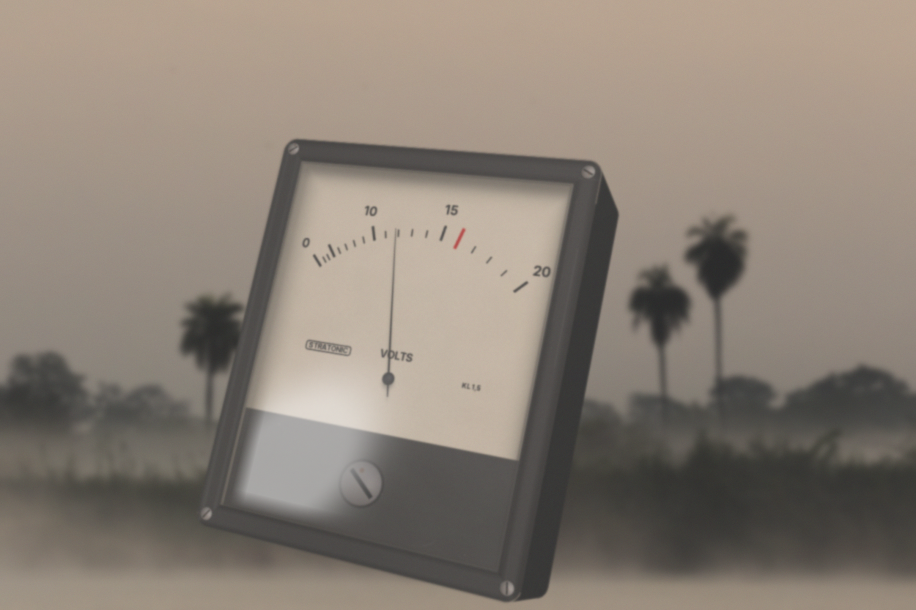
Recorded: 12 V
